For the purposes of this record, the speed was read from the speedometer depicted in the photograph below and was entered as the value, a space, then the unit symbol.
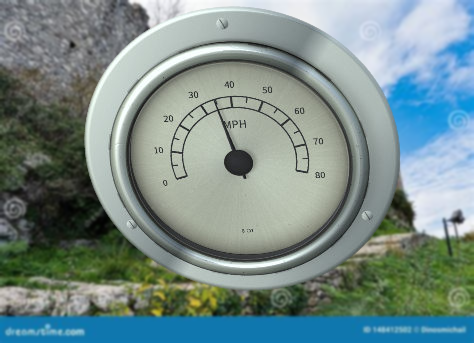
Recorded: 35 mph
